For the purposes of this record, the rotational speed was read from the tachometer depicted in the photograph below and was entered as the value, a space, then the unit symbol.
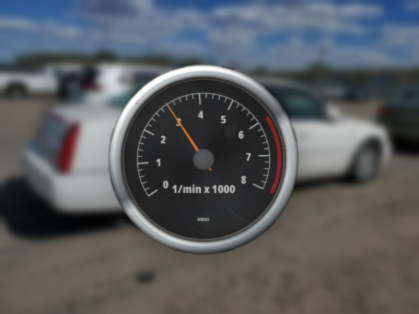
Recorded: 3000 rpm
